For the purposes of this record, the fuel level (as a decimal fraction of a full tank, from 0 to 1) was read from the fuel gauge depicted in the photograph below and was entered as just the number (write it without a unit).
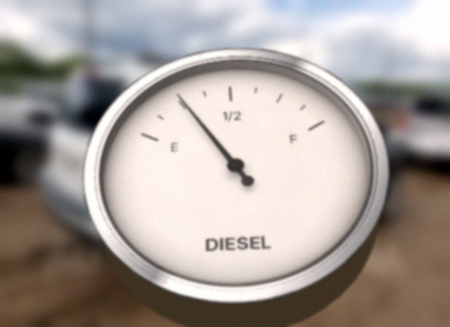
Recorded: 0.25
